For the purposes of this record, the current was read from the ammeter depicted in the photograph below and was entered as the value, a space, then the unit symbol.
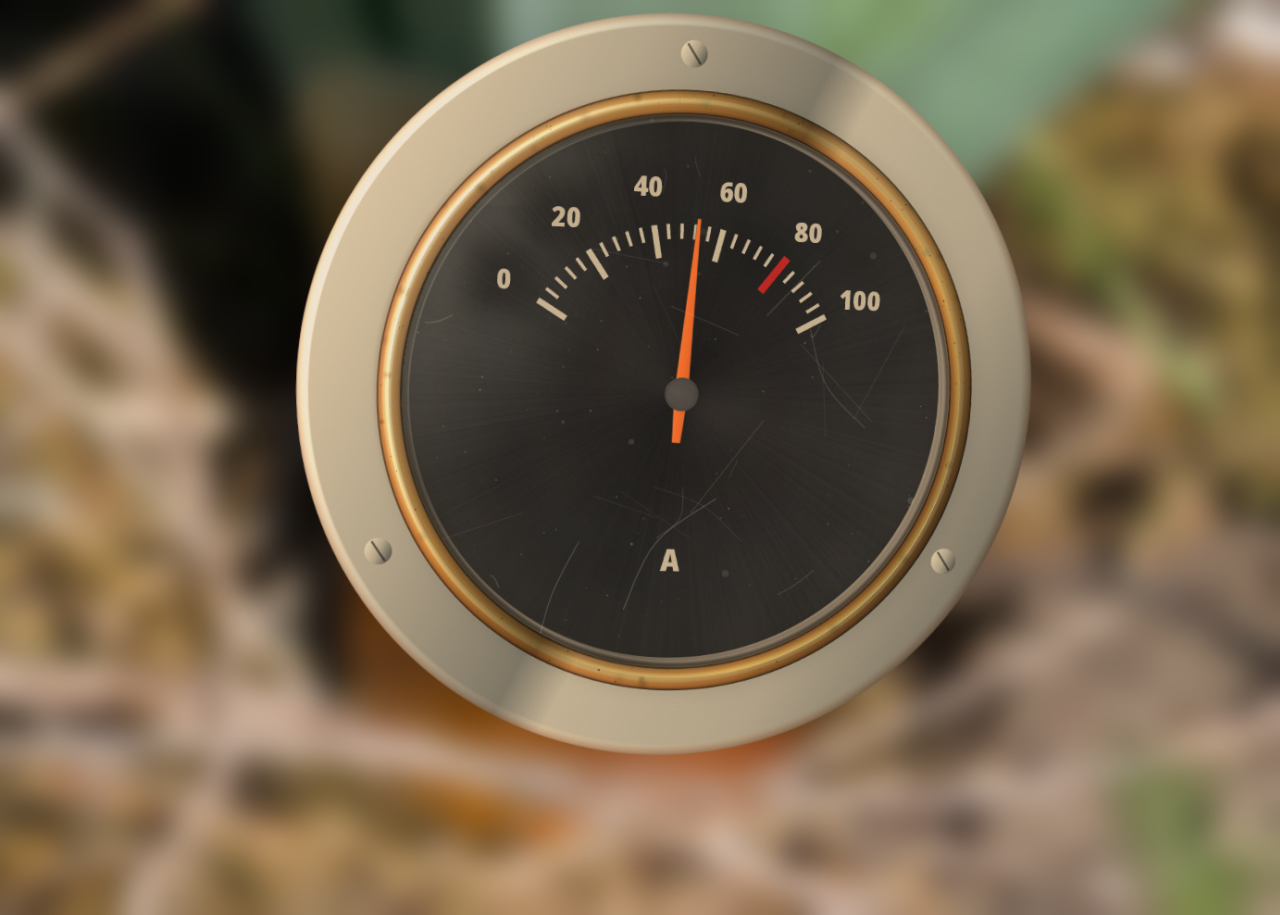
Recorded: 52 A
